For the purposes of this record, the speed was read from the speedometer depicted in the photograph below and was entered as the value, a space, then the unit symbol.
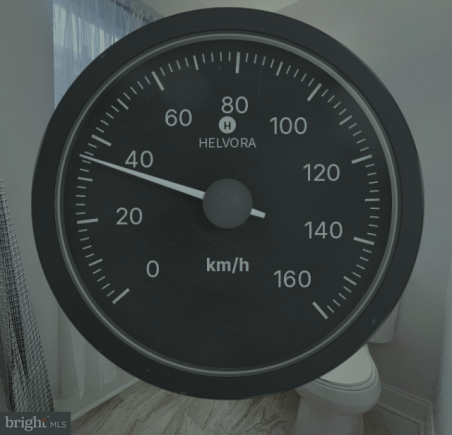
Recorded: 35 km/h
